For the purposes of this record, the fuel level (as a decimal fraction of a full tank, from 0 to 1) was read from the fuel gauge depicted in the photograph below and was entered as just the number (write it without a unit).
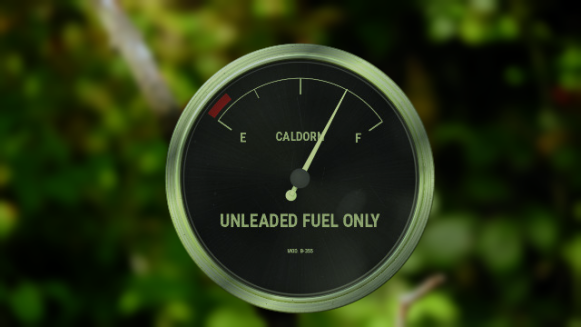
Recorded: 0.75
